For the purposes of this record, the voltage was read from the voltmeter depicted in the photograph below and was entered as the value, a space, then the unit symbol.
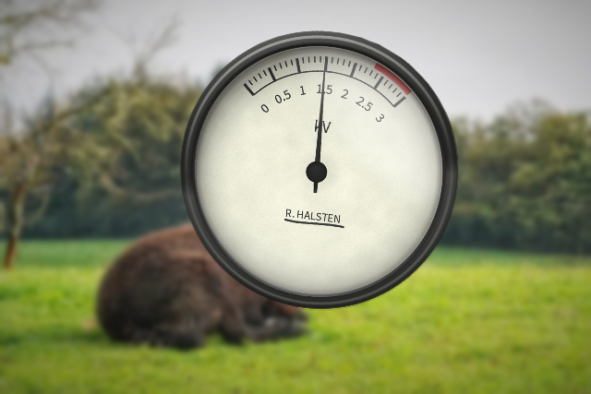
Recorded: 1.5 kV
